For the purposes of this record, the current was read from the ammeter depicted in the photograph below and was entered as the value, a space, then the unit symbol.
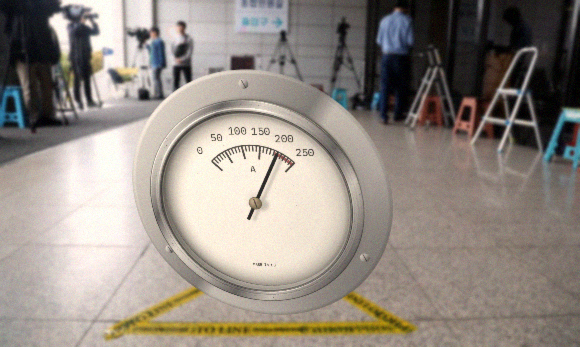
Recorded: 200 A
